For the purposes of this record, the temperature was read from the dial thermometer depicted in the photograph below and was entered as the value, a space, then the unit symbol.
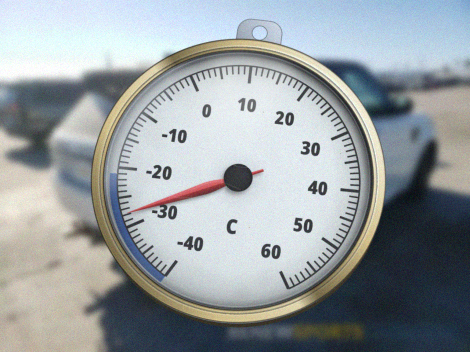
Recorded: -28 °C
